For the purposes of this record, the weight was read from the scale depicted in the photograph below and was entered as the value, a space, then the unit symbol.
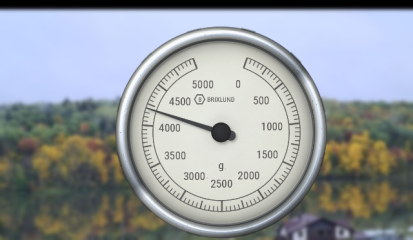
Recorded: 4200 g
